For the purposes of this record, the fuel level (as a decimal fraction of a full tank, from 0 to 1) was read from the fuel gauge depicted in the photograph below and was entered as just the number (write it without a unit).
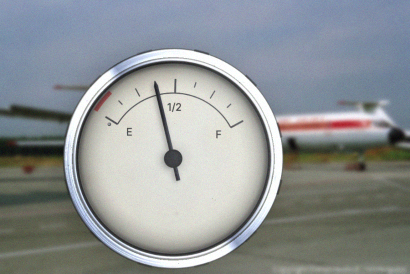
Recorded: 0.375
